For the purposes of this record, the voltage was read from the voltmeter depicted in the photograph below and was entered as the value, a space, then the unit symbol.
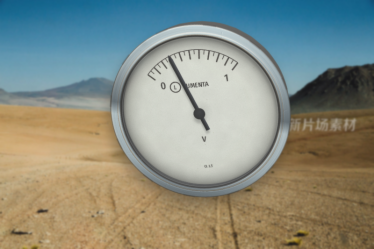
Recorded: 0.3 V
